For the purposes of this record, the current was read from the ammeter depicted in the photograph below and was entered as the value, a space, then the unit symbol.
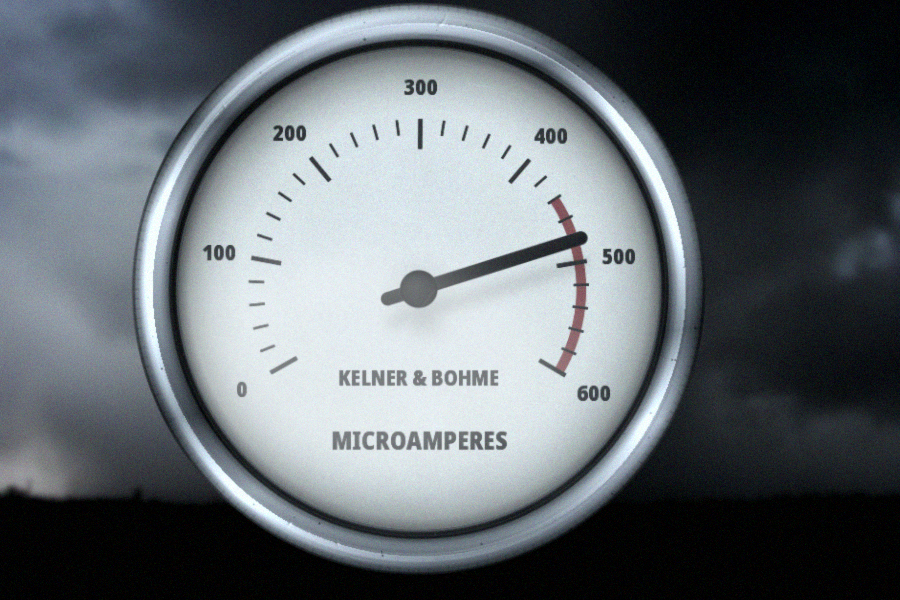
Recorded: 480 µA
